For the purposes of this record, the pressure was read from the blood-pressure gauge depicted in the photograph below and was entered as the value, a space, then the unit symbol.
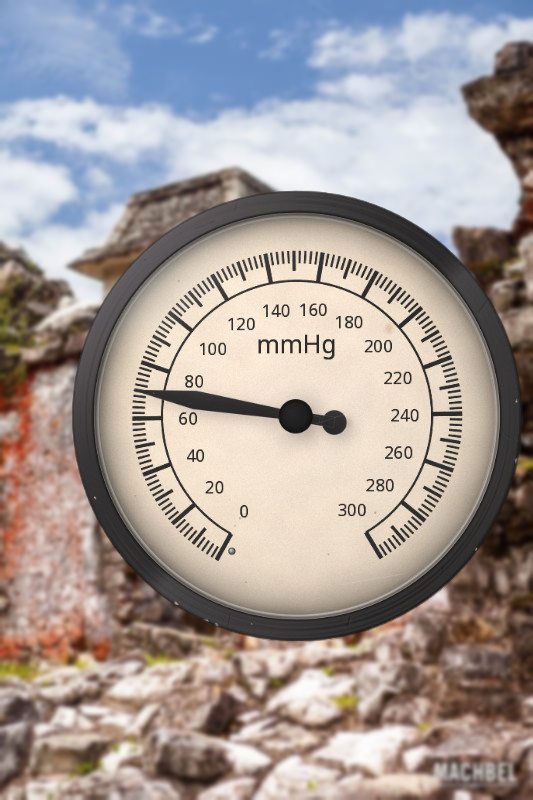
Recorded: 70 mmHg
